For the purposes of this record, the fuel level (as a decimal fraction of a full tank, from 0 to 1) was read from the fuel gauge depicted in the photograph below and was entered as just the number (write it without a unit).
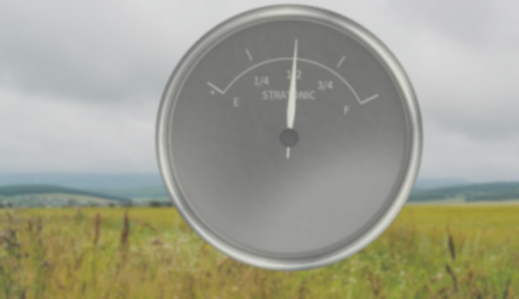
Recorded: 0.5
